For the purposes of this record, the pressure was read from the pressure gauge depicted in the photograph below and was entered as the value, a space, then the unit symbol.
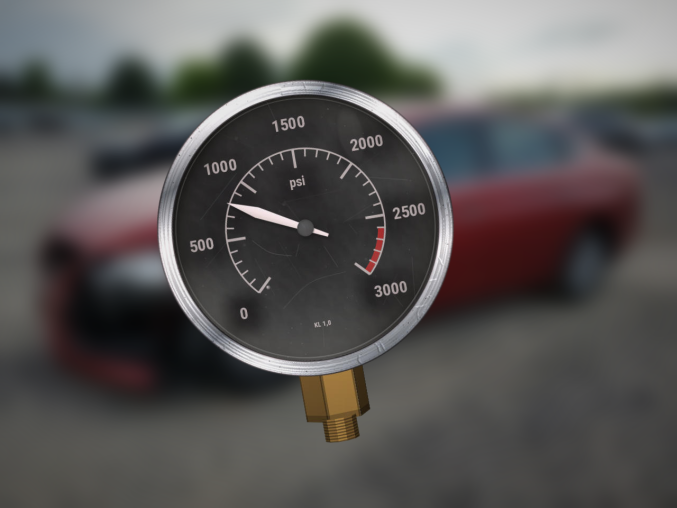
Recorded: 800 psi
